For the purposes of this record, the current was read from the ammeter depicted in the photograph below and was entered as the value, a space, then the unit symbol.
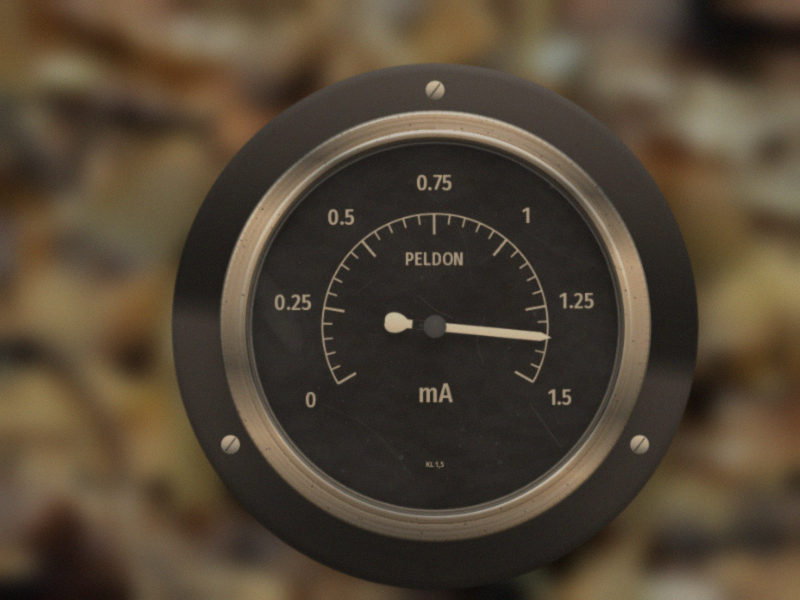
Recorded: 1.35 mA
